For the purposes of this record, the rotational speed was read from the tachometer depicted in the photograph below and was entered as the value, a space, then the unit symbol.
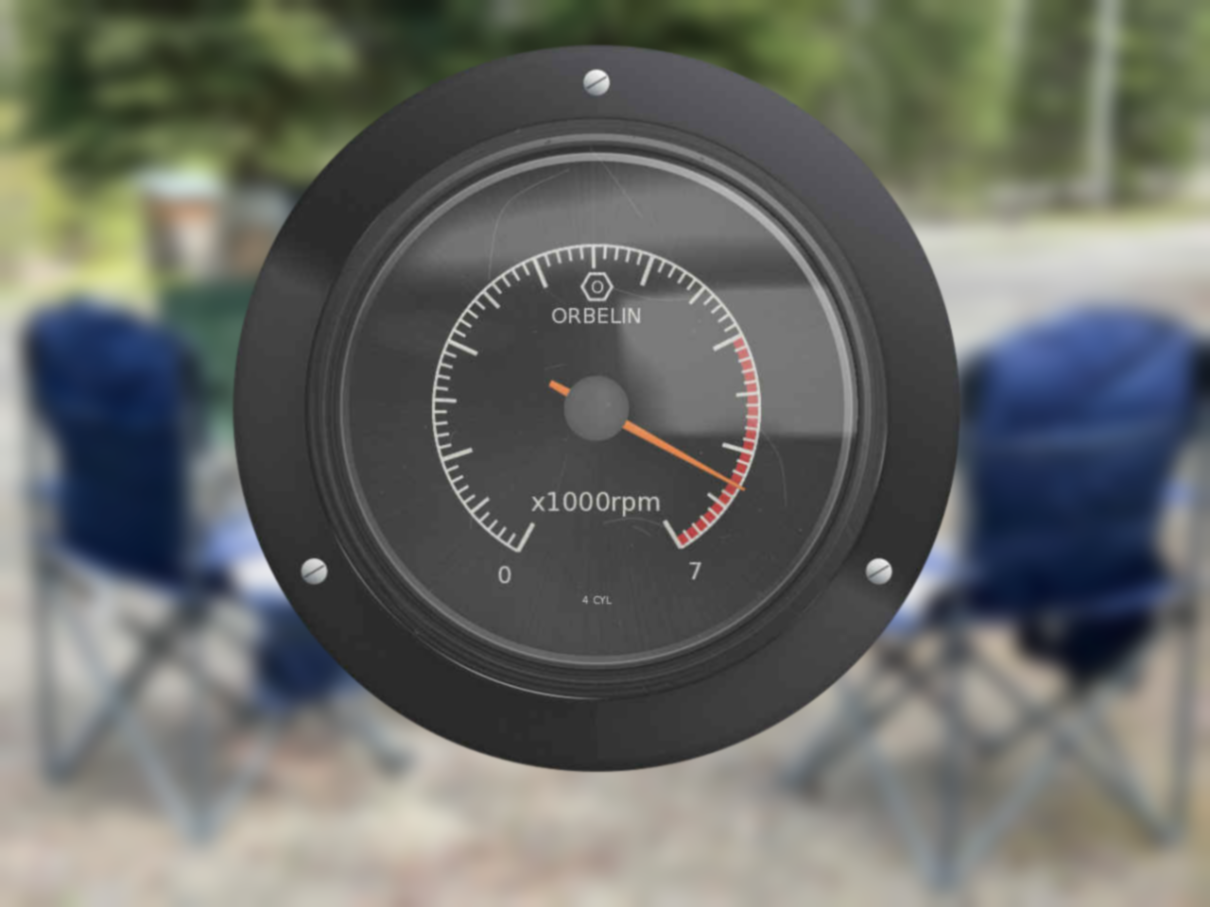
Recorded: 6300 rpm
